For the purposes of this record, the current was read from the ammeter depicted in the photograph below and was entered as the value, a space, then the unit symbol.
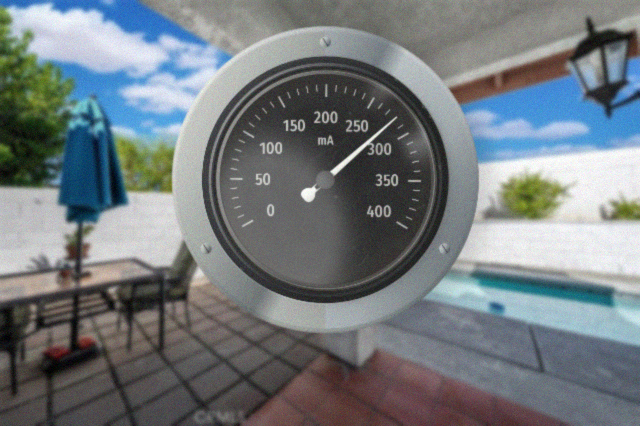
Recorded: 280 mA
